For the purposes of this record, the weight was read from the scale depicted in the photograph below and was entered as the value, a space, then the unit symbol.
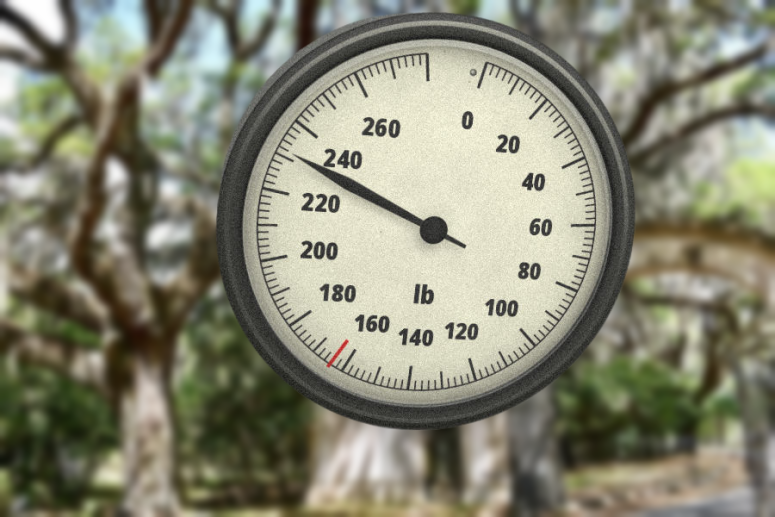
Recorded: 232 lb
